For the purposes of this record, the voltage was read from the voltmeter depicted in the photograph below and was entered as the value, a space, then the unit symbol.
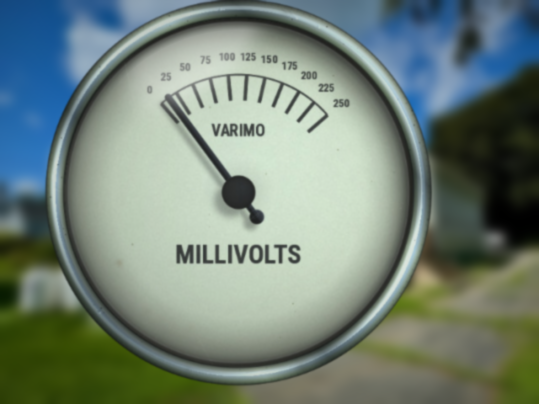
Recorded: 12.5 mV
